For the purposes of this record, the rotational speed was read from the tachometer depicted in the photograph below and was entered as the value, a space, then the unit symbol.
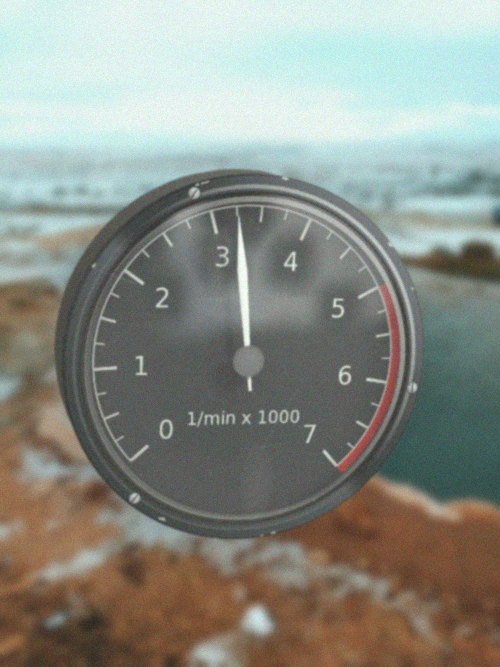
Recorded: 3250 rpm
